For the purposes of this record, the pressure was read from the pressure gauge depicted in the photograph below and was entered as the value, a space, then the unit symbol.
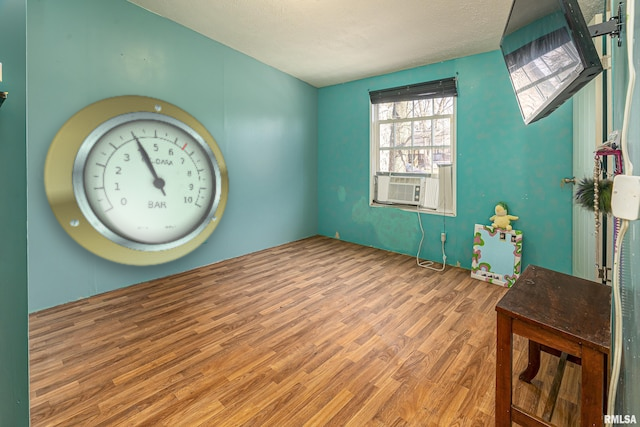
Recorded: 4 bar
